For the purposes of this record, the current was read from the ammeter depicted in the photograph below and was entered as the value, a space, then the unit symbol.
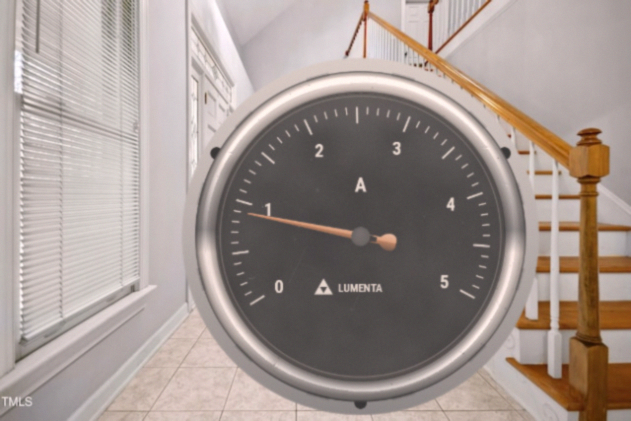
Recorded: 0.9 A
